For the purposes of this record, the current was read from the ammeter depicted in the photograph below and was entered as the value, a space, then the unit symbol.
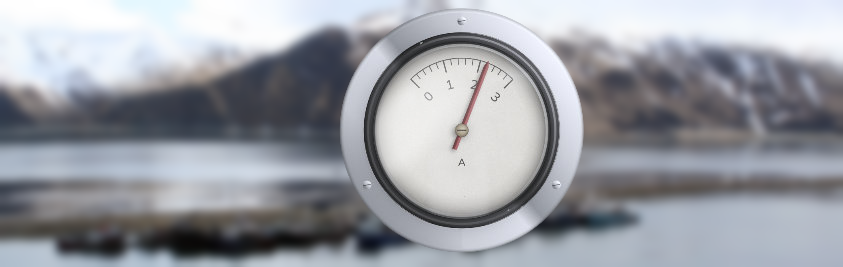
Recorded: 2.2 A
